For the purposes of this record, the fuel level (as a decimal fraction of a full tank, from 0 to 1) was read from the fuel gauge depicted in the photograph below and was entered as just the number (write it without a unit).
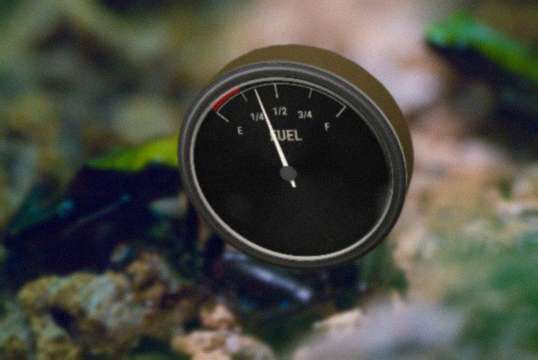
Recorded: 0.375
